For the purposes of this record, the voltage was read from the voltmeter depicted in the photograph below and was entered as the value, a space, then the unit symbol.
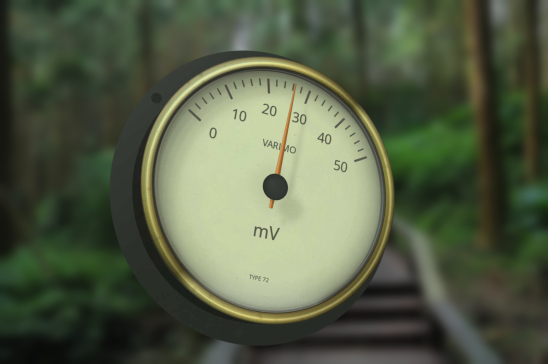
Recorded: 26 mV
